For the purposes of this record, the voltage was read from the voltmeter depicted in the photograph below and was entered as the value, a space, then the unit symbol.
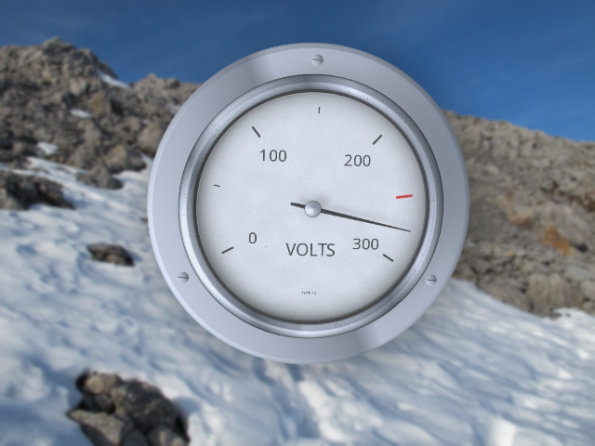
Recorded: 275 V
